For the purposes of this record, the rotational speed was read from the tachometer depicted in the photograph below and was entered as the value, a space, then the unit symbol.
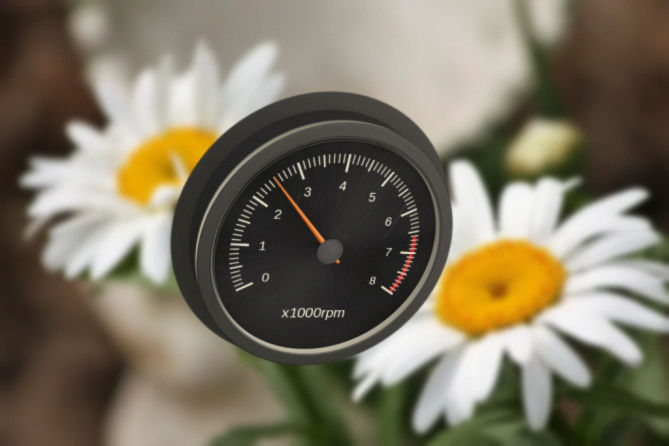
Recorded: 2500 rpm
